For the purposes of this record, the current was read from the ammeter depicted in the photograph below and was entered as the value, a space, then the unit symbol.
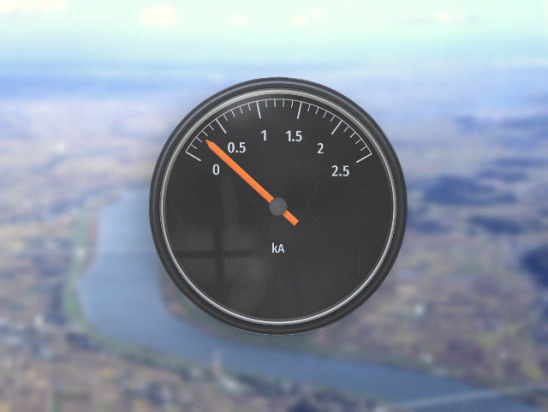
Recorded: 0.25 kA
